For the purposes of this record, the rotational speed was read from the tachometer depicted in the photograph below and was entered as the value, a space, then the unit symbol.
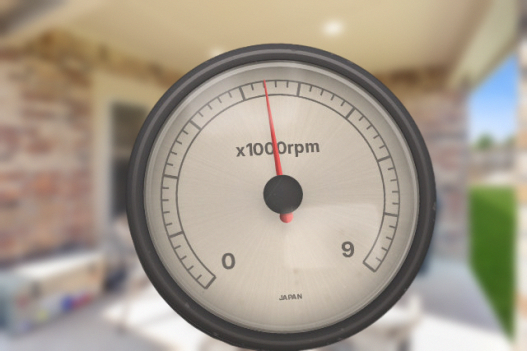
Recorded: 4400 rpm
